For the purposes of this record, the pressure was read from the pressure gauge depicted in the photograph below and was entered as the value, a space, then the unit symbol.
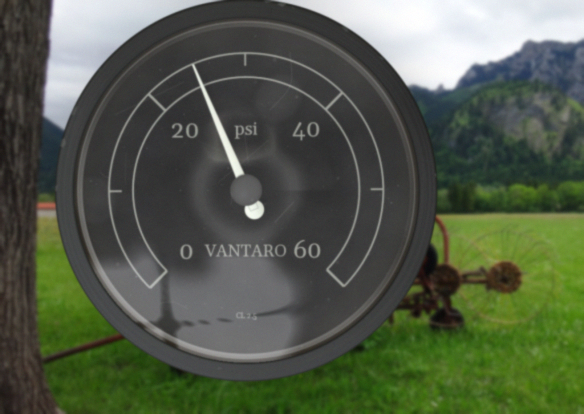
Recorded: 25 psi
